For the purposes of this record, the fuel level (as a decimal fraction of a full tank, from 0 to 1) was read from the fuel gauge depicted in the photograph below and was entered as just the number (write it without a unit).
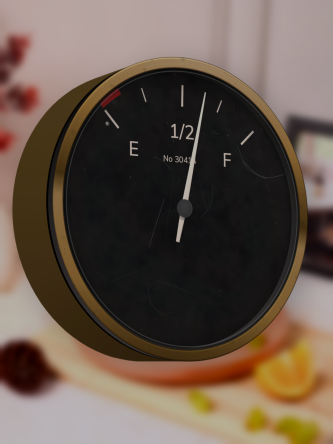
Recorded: 0.625
